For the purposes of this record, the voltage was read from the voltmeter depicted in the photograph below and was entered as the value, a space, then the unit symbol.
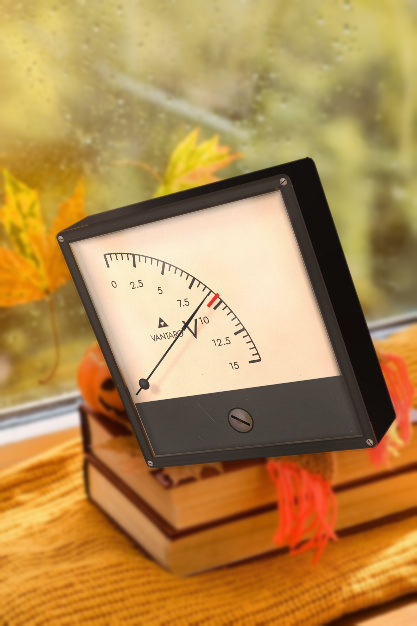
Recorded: 9 V
